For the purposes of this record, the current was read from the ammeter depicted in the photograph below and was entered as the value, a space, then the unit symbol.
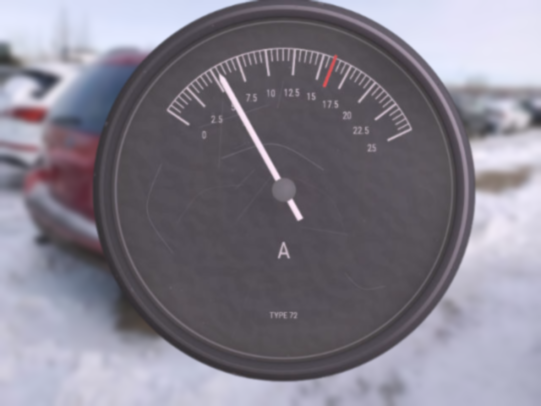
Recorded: 5.5 A
